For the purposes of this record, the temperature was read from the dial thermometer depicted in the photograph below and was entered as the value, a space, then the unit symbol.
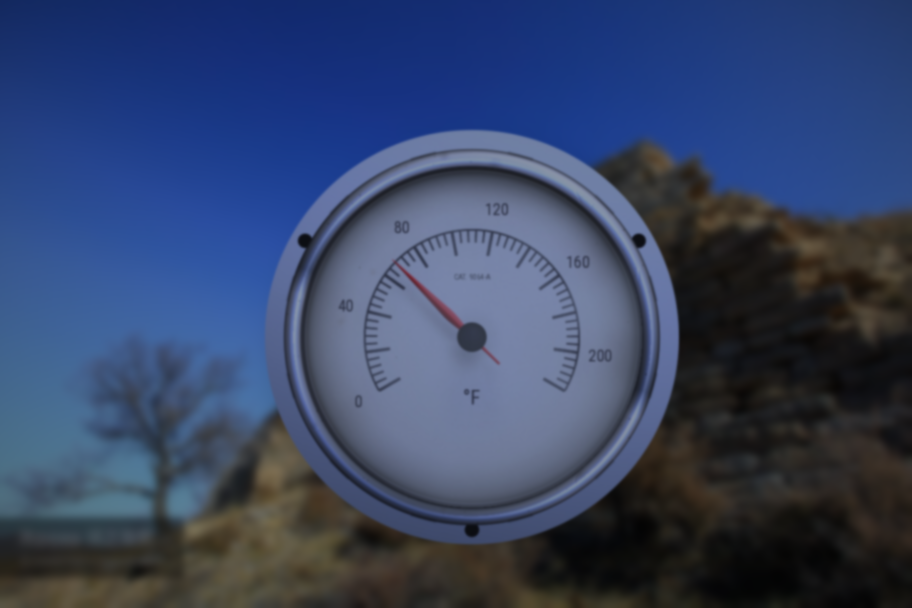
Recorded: 68 °F
